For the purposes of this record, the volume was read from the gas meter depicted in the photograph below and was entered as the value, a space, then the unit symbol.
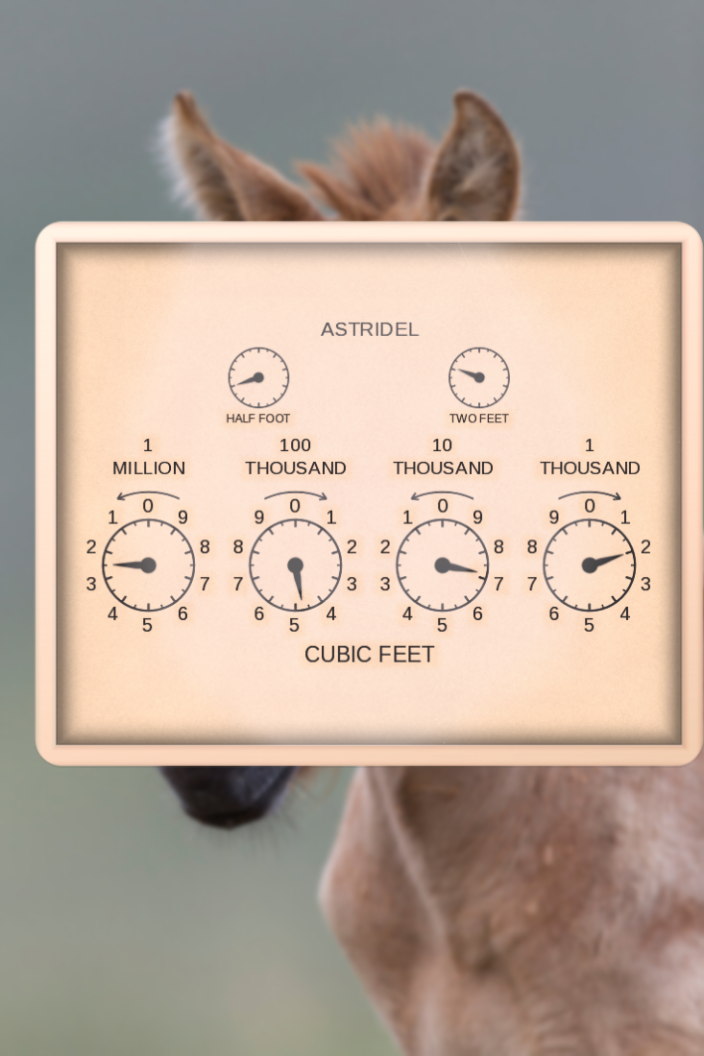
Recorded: 247200 ft³
